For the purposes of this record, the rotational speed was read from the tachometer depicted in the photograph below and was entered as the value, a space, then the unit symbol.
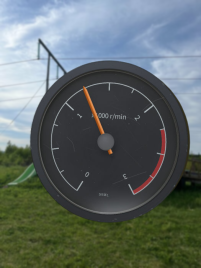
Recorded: 1250 rpm
